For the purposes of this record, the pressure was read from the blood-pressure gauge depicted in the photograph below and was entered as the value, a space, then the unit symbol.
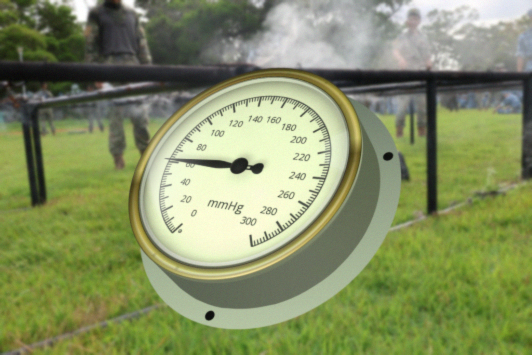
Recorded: 60 mmHg
